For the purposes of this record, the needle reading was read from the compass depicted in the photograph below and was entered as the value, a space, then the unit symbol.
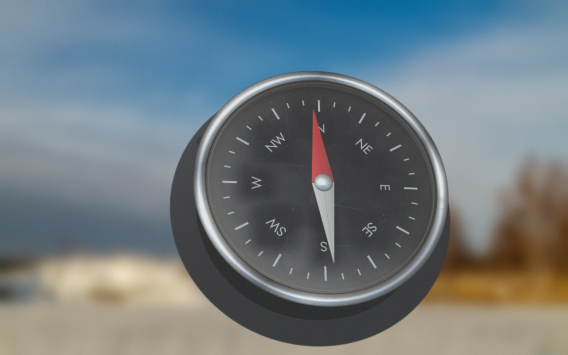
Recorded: 355 °
